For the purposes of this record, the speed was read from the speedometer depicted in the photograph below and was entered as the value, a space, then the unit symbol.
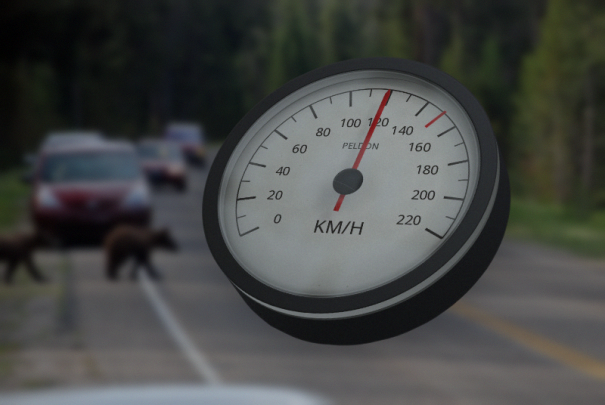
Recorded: 120 km/h
